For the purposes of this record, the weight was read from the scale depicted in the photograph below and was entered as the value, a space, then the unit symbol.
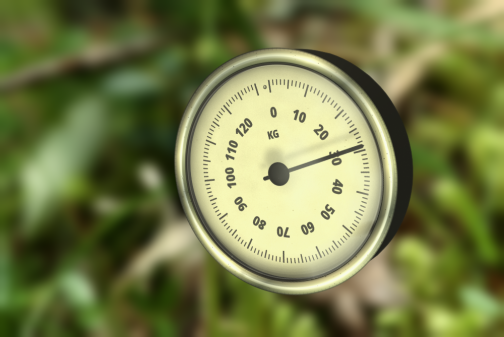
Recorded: 29 kg
